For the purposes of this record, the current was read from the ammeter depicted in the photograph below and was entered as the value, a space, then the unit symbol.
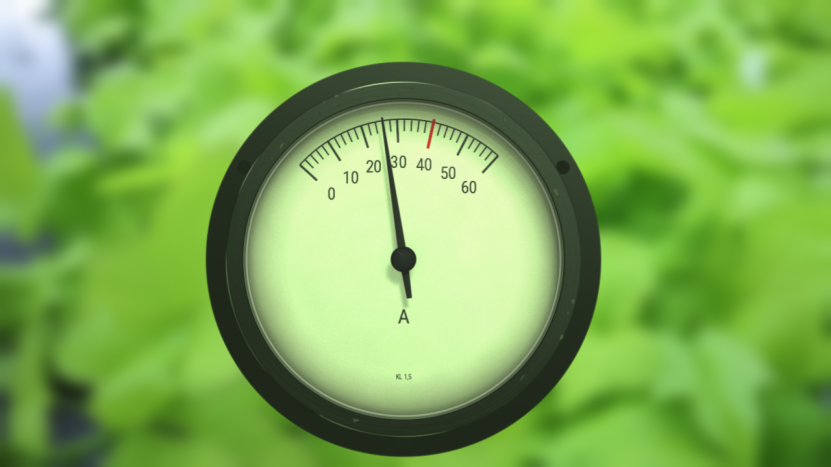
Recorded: 26 A
